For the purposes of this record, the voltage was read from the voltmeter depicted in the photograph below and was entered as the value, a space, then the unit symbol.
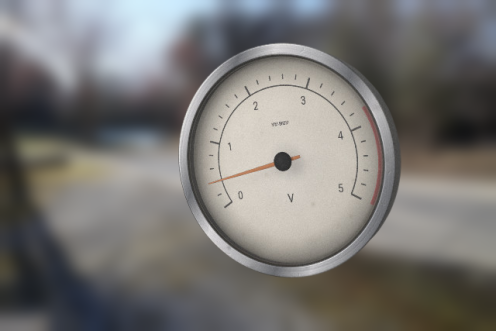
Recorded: 0.4 V
